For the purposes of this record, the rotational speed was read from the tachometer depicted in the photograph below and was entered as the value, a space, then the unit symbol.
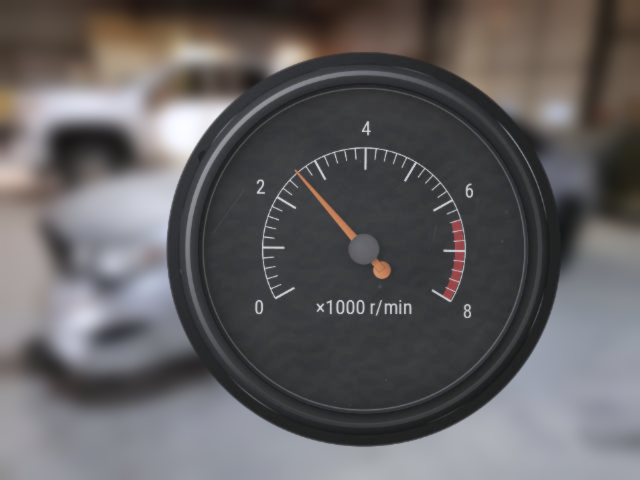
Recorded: 2600 rpm
